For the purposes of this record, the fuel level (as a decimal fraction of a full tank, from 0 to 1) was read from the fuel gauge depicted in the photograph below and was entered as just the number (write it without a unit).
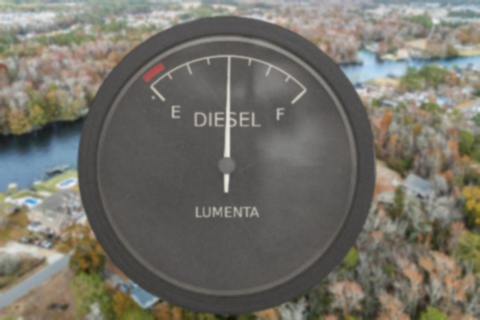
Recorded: 0.5
